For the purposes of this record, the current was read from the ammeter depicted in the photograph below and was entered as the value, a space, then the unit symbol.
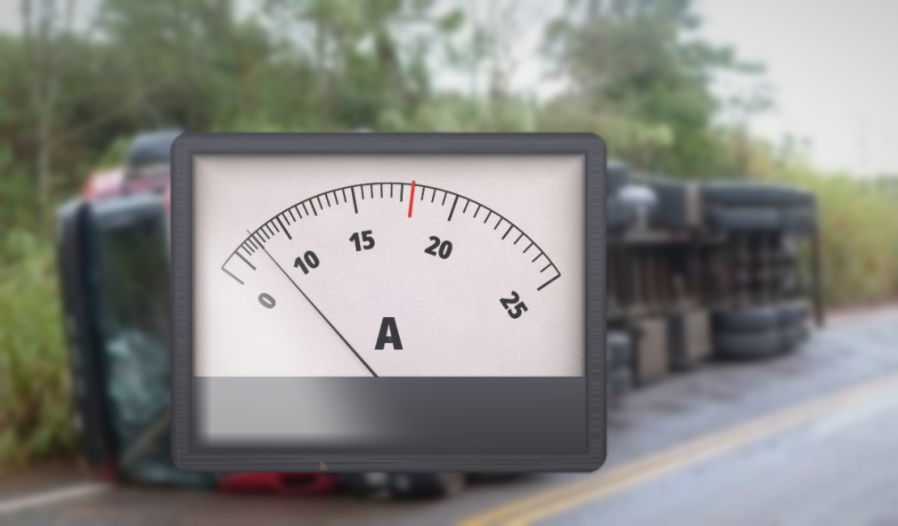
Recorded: 7.5 A
